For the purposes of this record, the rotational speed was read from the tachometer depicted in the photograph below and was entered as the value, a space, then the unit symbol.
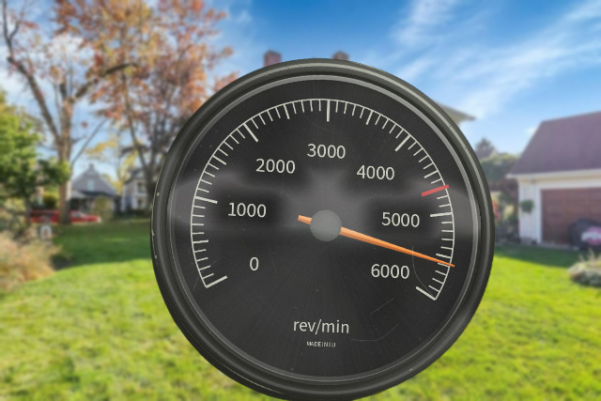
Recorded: 5600 rpm
